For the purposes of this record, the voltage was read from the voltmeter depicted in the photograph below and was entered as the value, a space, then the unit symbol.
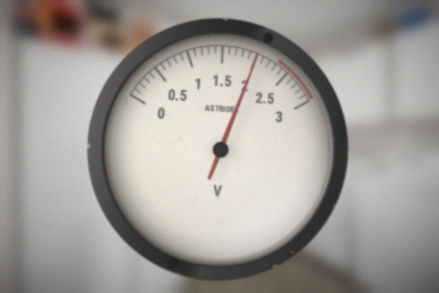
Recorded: 2 V
